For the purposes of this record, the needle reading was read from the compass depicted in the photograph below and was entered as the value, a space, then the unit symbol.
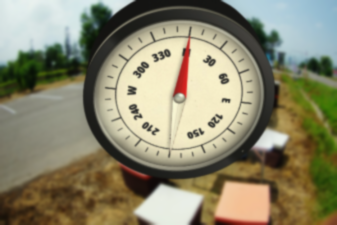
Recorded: 0 °
